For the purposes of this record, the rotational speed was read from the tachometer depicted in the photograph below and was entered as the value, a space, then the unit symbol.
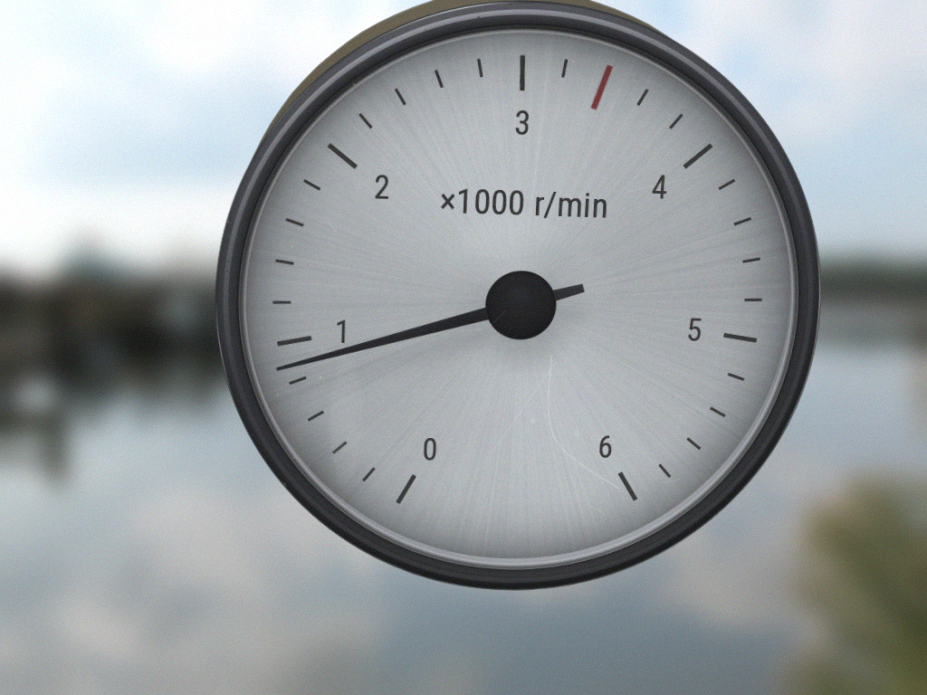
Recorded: 900 rpm
